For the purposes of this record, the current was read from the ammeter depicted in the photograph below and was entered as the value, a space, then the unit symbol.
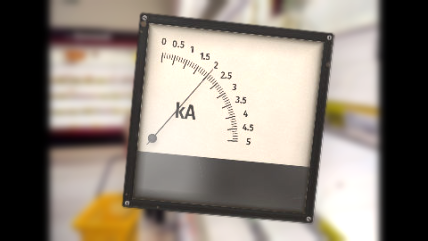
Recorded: 2 kA
